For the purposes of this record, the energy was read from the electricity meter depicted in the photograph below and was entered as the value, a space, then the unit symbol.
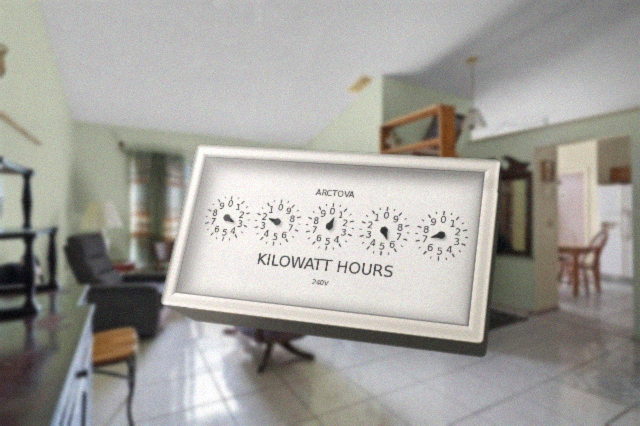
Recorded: 32057 kWh
